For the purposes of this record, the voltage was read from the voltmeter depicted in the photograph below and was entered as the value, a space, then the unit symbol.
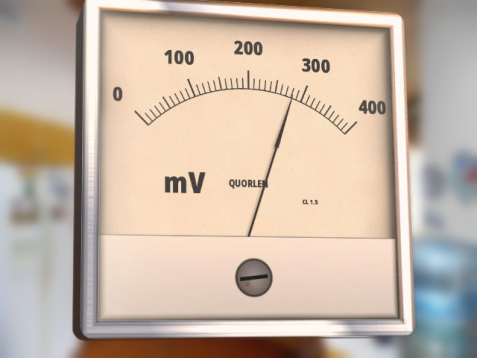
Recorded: 280 mV
